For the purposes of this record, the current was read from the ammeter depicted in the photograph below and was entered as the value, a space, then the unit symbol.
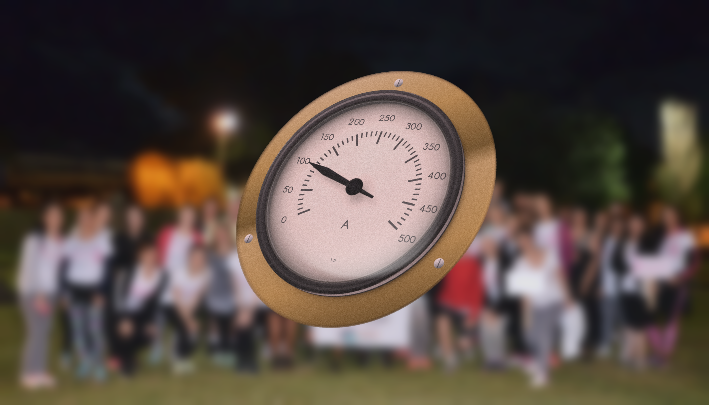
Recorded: 100 A
